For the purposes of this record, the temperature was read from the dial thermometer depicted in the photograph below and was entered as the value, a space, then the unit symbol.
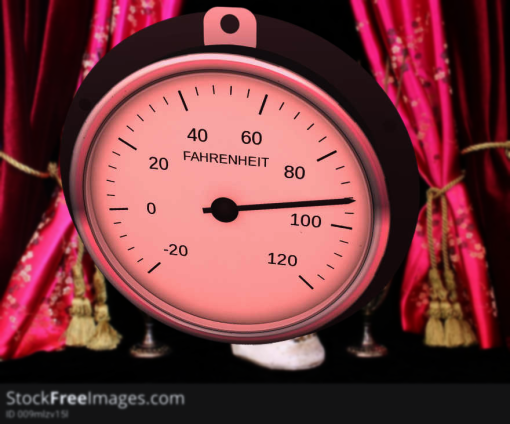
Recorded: 92 °F
